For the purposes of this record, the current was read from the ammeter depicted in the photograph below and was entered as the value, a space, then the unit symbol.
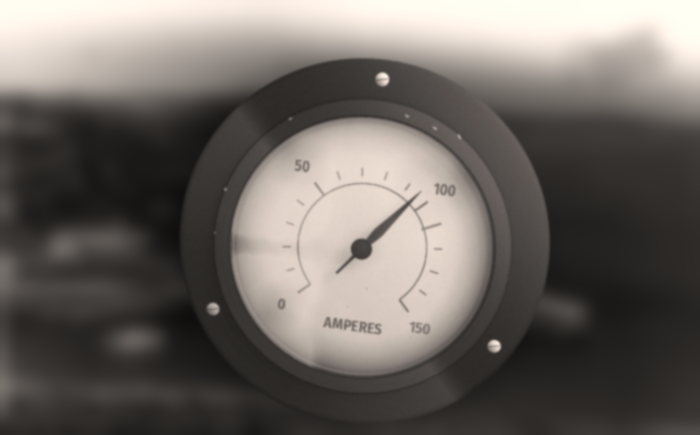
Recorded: 95 A
